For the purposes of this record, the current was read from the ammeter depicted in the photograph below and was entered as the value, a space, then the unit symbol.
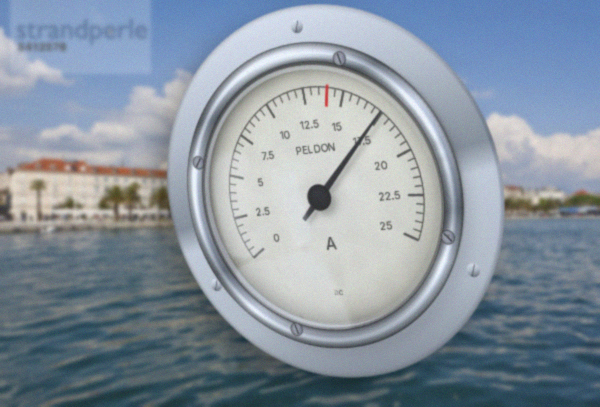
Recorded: 17.5 A
